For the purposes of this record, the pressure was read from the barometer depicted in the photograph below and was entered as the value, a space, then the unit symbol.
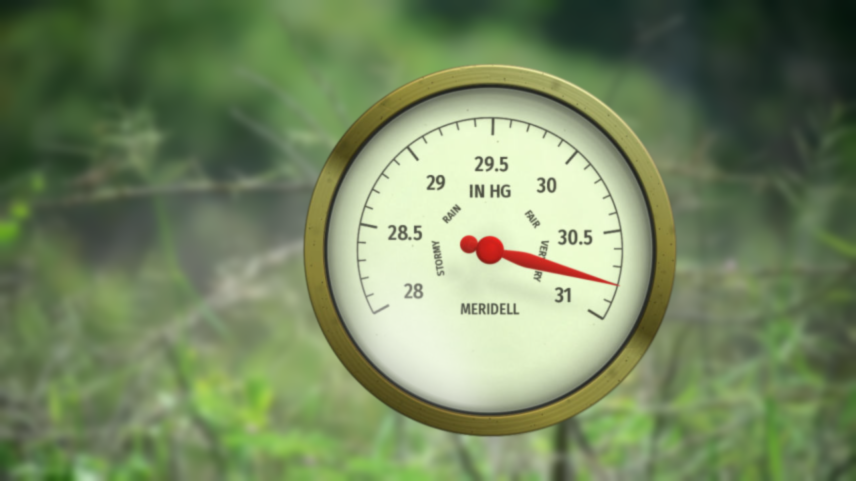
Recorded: 30.8 inHg
